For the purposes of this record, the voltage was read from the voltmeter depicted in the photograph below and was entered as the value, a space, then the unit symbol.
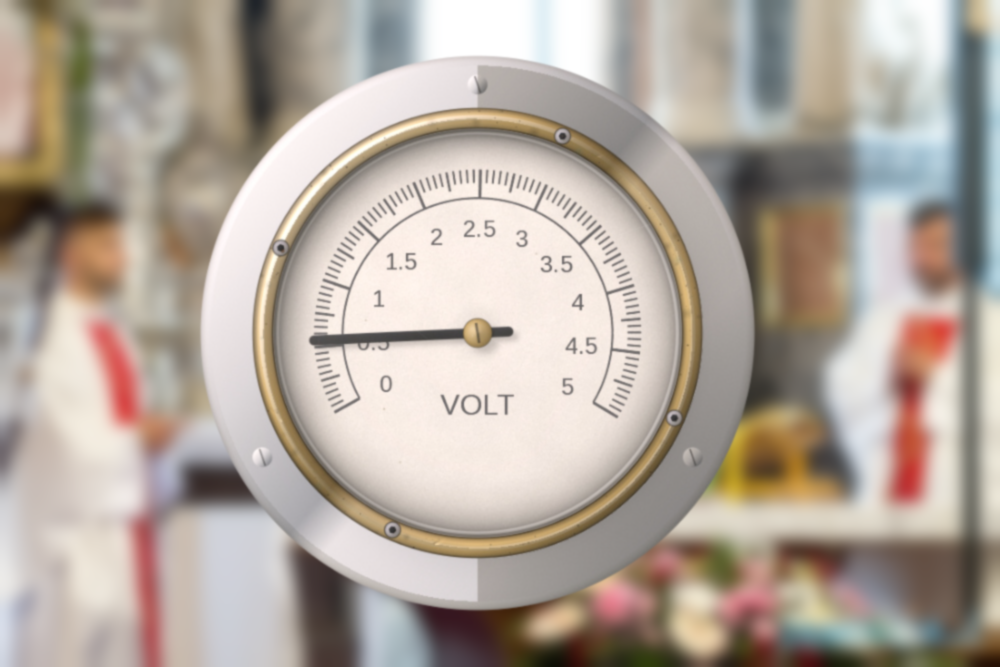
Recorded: 0.55 V
